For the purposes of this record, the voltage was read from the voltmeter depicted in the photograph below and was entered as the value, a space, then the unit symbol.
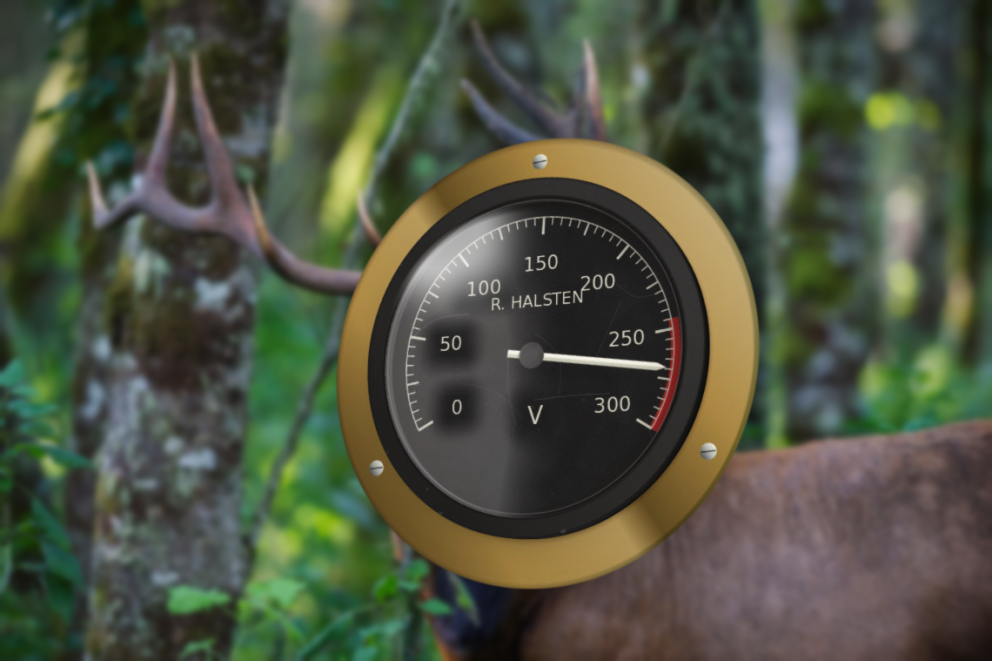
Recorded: 270 V
